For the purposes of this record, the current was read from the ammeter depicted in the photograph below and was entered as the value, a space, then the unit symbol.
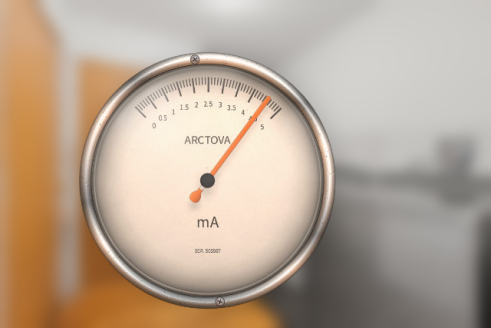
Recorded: 4.5 mA
